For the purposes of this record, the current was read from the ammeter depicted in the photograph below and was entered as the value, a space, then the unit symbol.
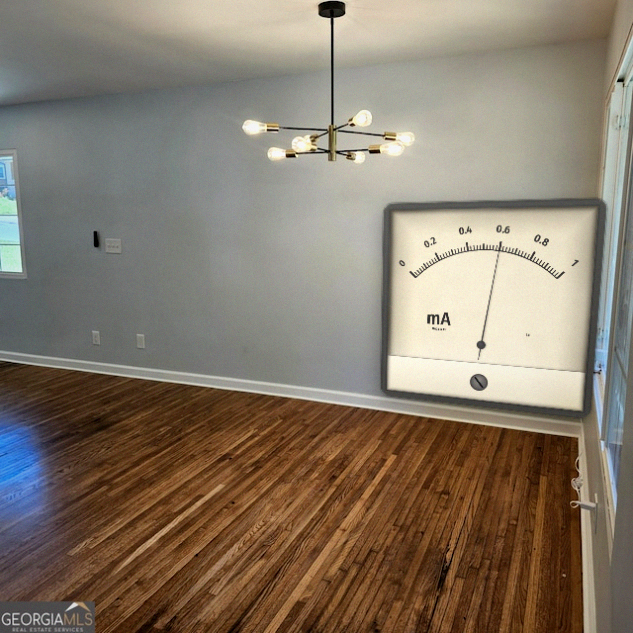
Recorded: 0.6 mA
